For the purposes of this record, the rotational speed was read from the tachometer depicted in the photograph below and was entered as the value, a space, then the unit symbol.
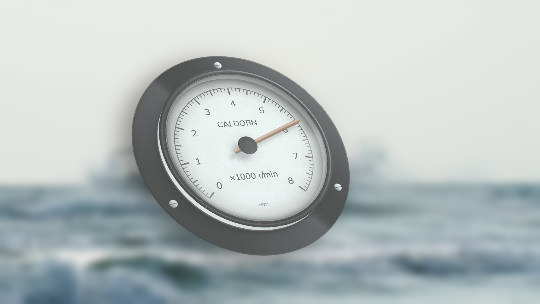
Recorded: 6000 rpm
